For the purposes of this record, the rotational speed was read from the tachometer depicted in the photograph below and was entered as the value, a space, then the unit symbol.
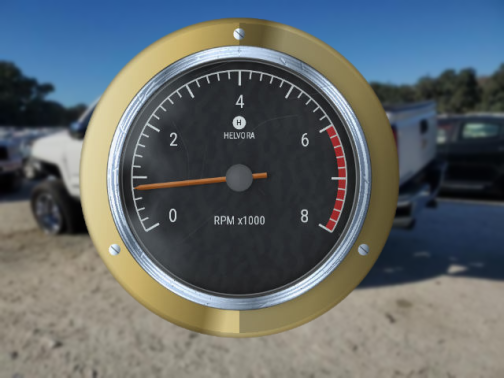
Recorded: 800 rpm
